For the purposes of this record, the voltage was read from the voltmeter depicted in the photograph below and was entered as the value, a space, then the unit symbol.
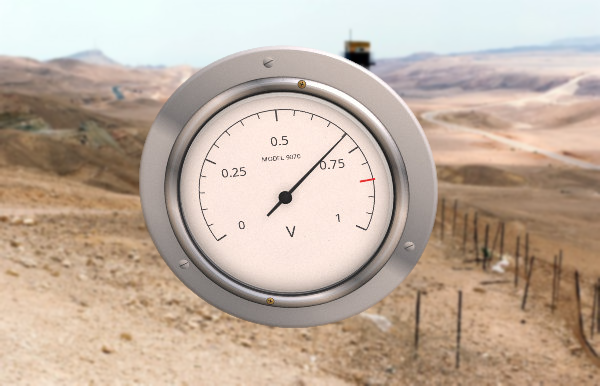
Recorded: 0.7 V
